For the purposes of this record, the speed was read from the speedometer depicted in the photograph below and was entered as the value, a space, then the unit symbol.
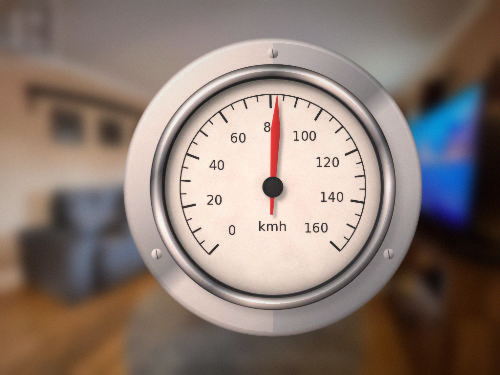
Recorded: 82.5 km/h
